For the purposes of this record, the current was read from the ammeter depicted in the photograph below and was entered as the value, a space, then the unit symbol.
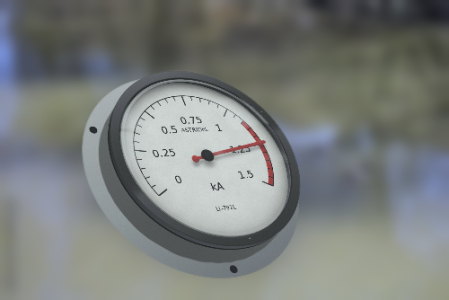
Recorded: 1.25 kA
